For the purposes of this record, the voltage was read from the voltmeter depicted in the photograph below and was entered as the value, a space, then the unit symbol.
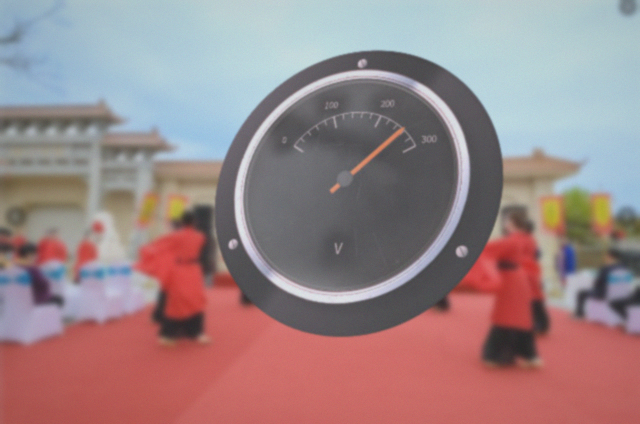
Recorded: 260 V
